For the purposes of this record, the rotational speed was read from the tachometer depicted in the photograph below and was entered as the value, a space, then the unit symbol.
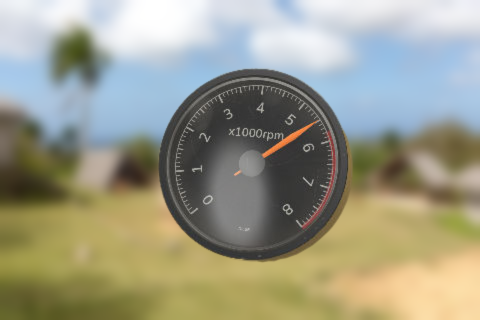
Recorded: 5500 rpm
